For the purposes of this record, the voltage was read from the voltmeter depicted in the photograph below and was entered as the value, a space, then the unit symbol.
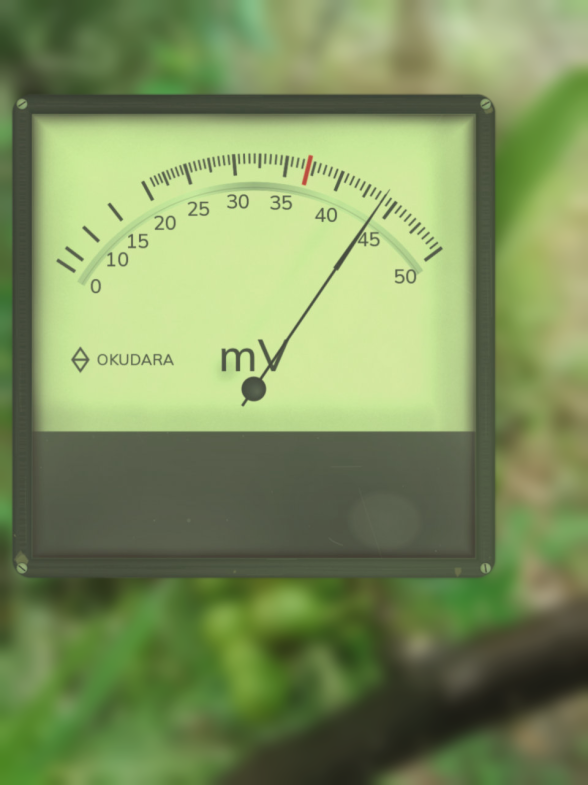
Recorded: 44 mV
